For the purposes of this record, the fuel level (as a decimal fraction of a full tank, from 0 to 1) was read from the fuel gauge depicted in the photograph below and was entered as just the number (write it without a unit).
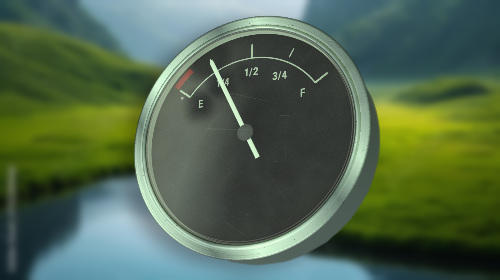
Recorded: 0.25
